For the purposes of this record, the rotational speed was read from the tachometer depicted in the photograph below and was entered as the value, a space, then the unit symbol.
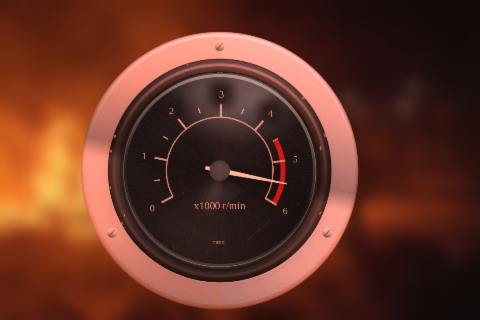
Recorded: 5500 rpm
